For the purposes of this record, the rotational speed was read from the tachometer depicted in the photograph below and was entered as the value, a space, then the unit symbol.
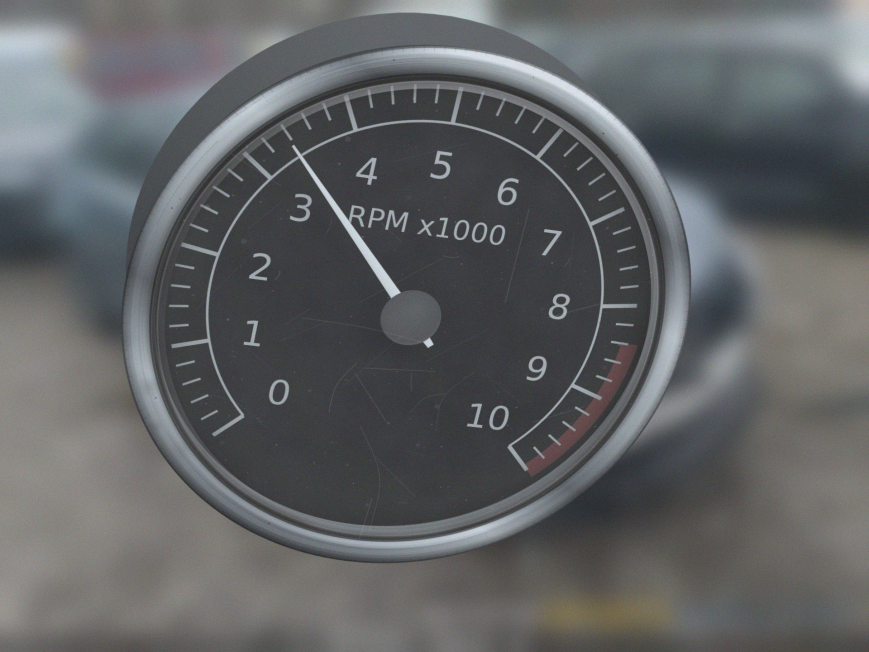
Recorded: 3400 rpm
